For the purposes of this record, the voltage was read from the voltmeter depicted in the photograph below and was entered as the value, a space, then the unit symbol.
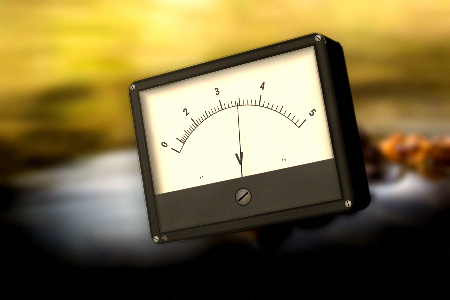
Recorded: 3.5 V
